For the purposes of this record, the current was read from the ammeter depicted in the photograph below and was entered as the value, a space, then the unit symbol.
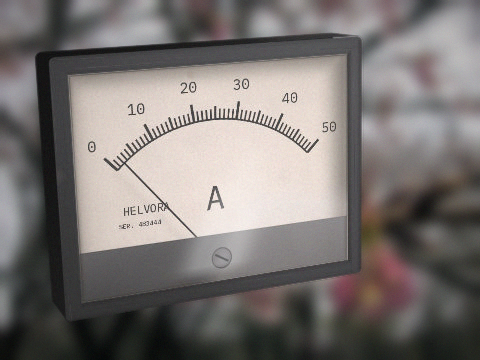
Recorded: 2 A
